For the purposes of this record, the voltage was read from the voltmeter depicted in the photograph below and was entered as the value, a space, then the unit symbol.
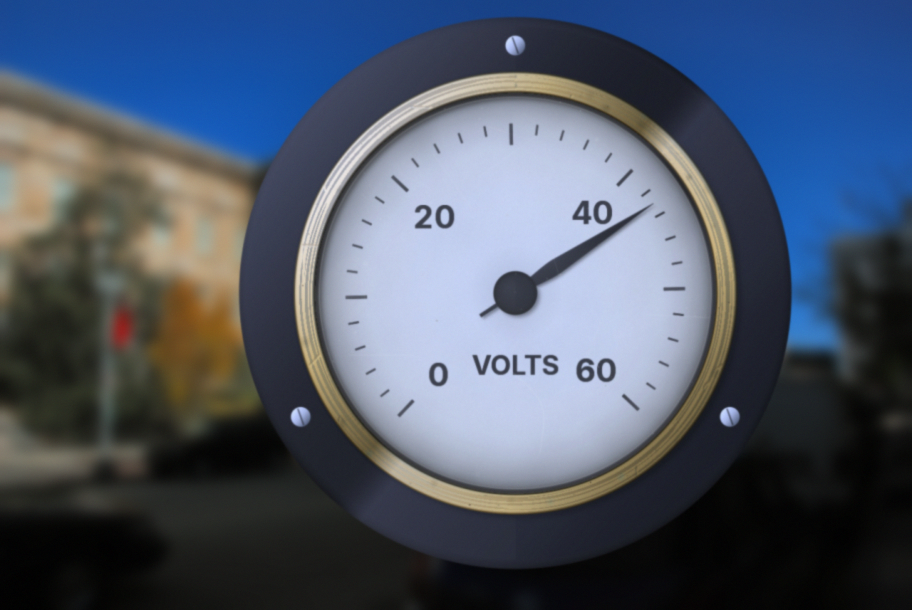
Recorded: 43 V
